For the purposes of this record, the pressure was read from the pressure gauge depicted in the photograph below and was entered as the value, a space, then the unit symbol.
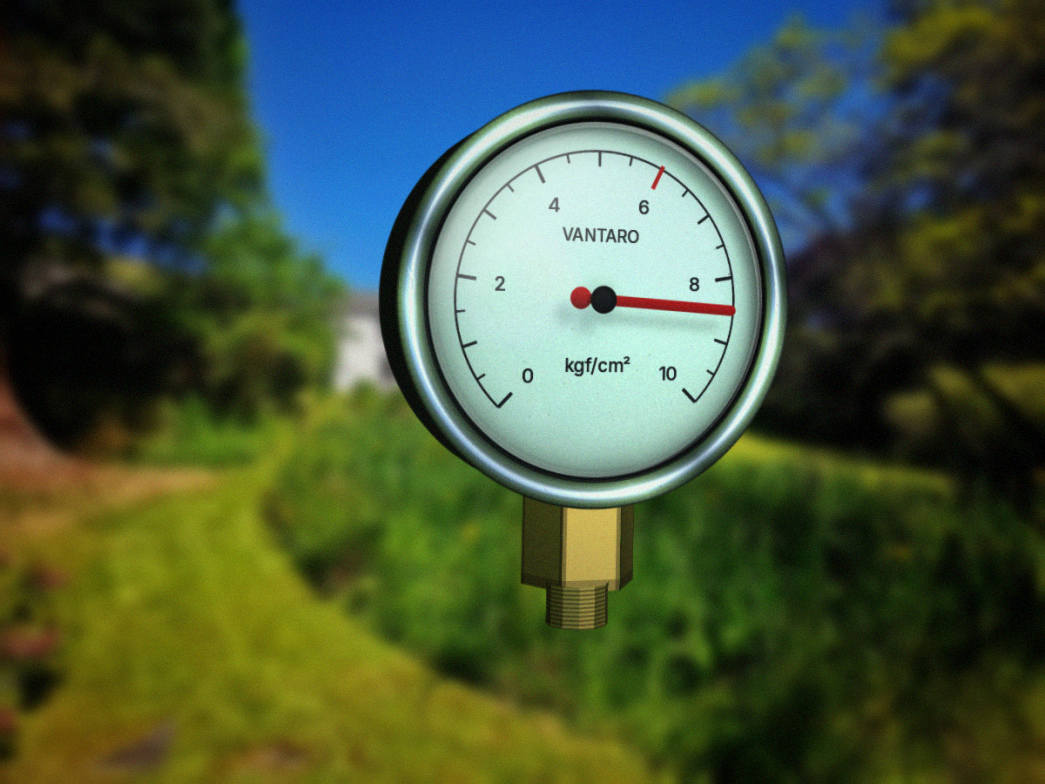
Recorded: 8.5 kg/cm²
